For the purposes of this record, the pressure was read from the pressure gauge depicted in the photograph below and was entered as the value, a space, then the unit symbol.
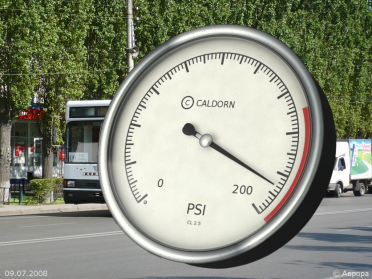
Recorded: 186 psi
